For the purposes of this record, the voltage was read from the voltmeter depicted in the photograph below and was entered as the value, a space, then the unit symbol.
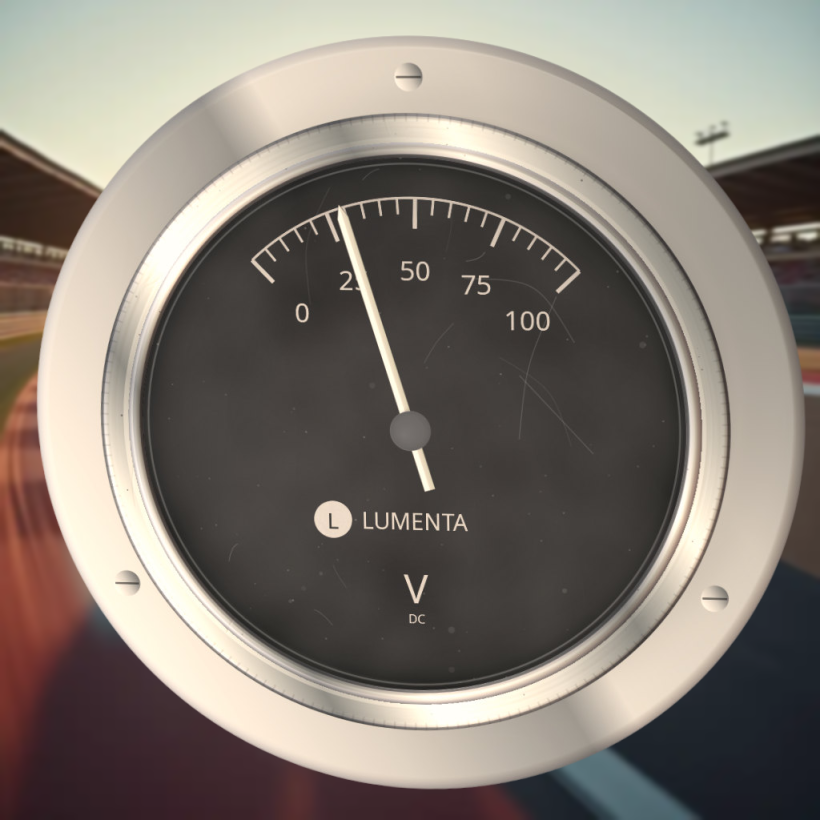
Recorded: 30 V
